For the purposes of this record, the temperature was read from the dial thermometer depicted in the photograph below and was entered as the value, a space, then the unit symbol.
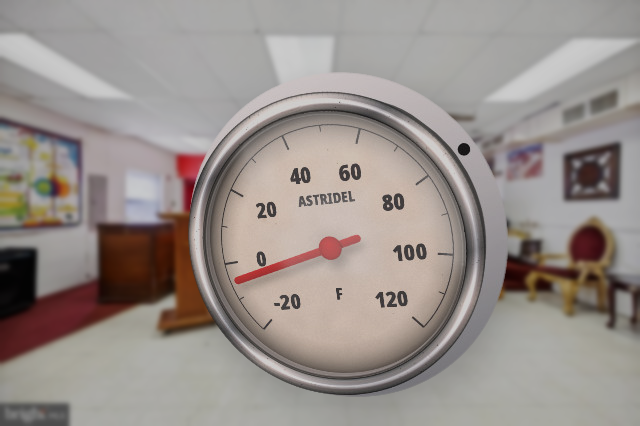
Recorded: -5 °F
